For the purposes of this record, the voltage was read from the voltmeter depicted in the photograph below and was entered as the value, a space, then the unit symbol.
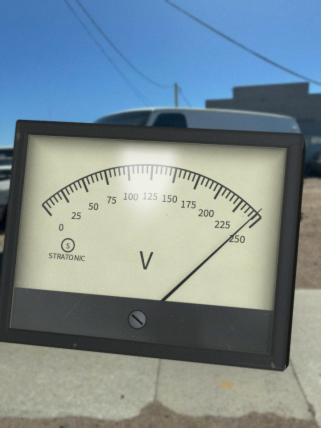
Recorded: 245 V
